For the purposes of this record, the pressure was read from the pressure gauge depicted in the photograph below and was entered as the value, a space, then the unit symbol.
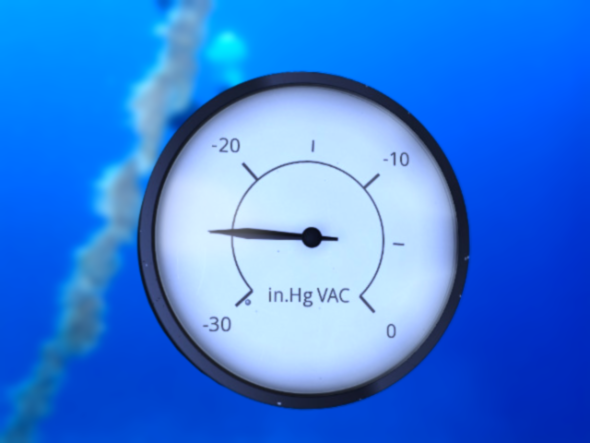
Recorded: -25 inHg
